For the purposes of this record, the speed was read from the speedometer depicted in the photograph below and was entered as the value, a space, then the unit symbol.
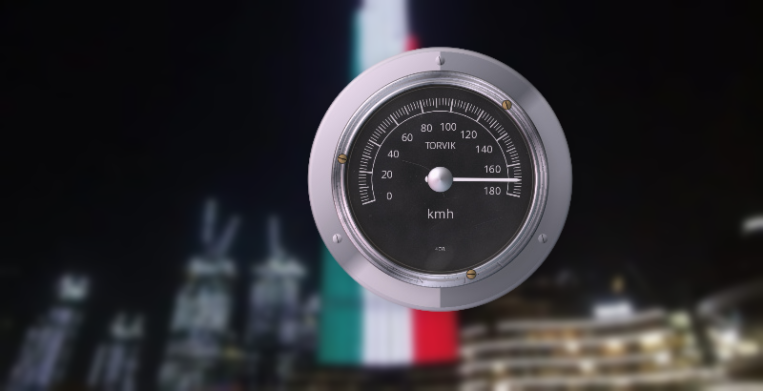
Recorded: 170 km/h
